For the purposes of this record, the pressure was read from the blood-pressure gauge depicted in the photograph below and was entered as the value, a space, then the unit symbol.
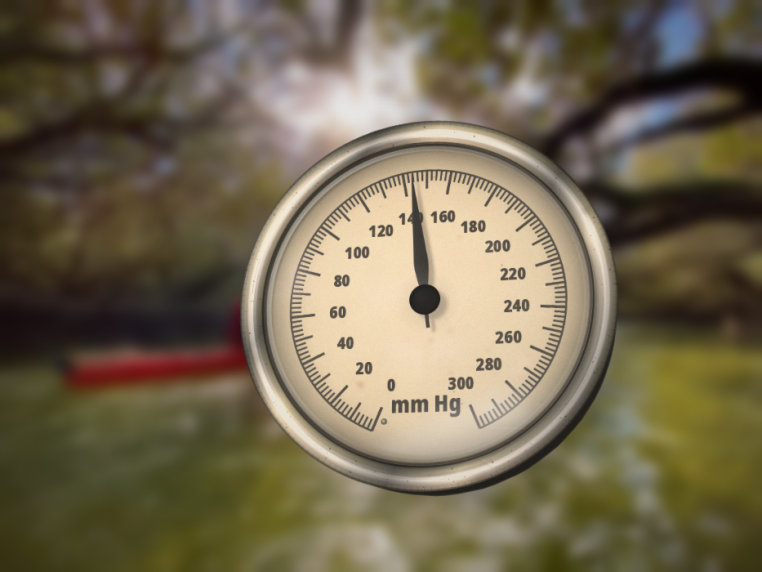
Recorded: 144 mmHg
